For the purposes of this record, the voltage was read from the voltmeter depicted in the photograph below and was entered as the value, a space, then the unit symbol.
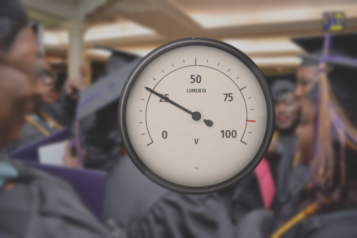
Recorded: 25 V
